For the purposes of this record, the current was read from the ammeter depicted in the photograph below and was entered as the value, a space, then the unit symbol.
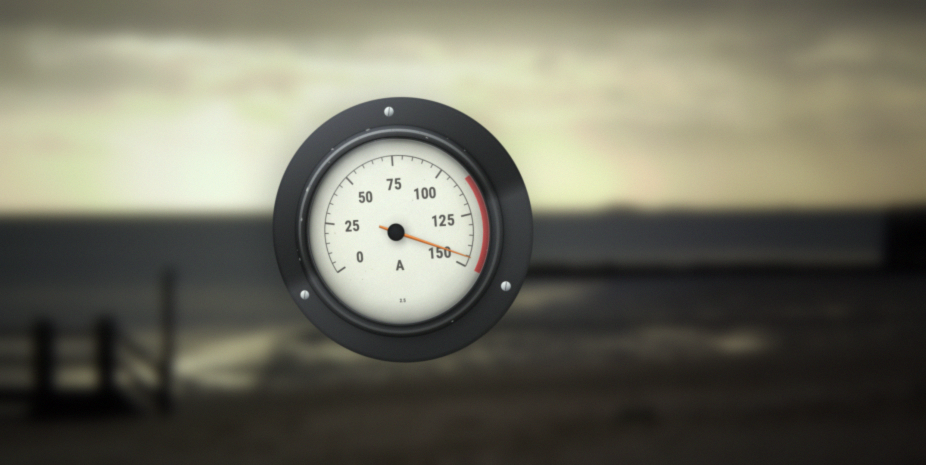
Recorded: 145 A
